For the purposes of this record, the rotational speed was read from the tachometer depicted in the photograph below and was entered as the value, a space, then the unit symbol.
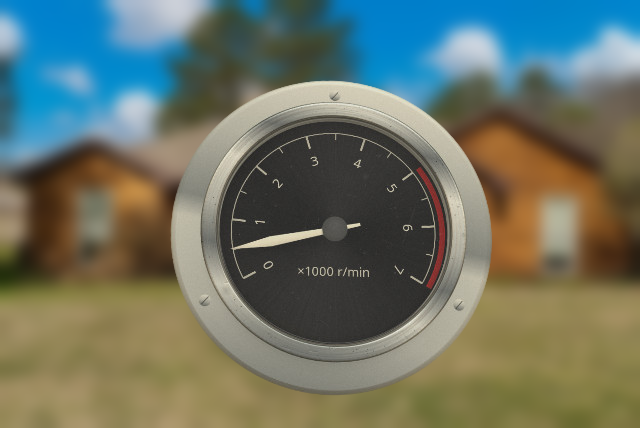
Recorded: 500 rpm
